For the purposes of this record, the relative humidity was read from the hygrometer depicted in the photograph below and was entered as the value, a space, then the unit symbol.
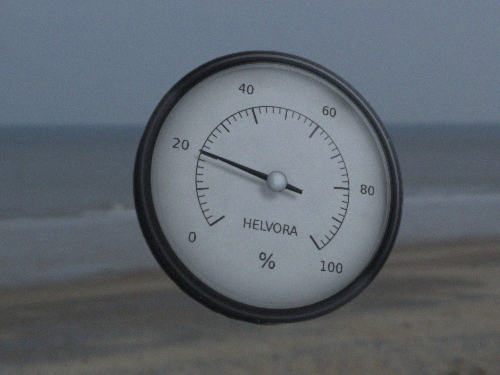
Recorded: 20 %
